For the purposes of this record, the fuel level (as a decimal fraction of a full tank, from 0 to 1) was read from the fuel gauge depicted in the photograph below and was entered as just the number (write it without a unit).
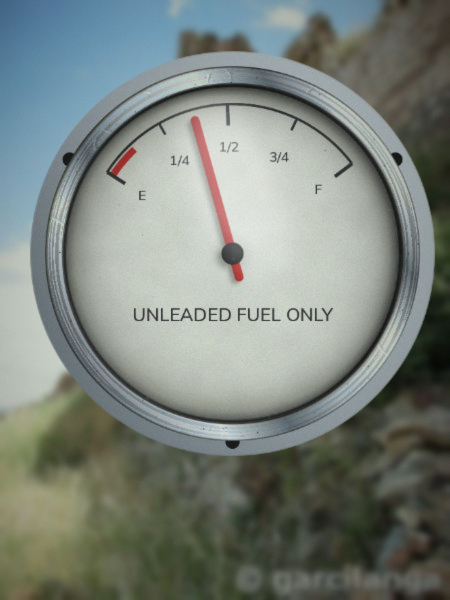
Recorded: 0.375
